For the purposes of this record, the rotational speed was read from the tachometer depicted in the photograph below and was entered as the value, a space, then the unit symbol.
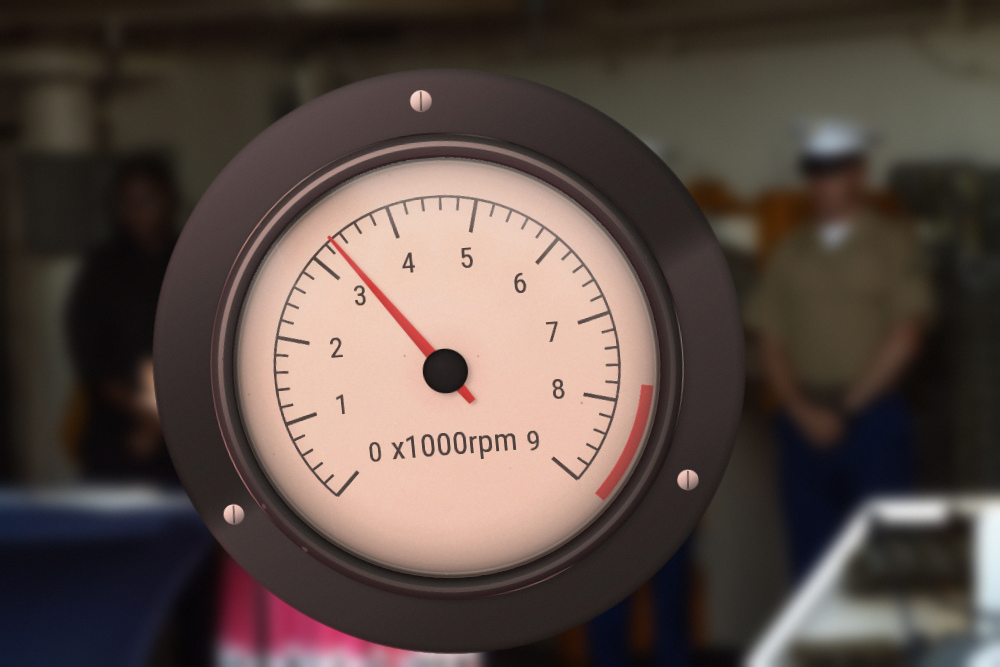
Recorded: 3300 rpm
